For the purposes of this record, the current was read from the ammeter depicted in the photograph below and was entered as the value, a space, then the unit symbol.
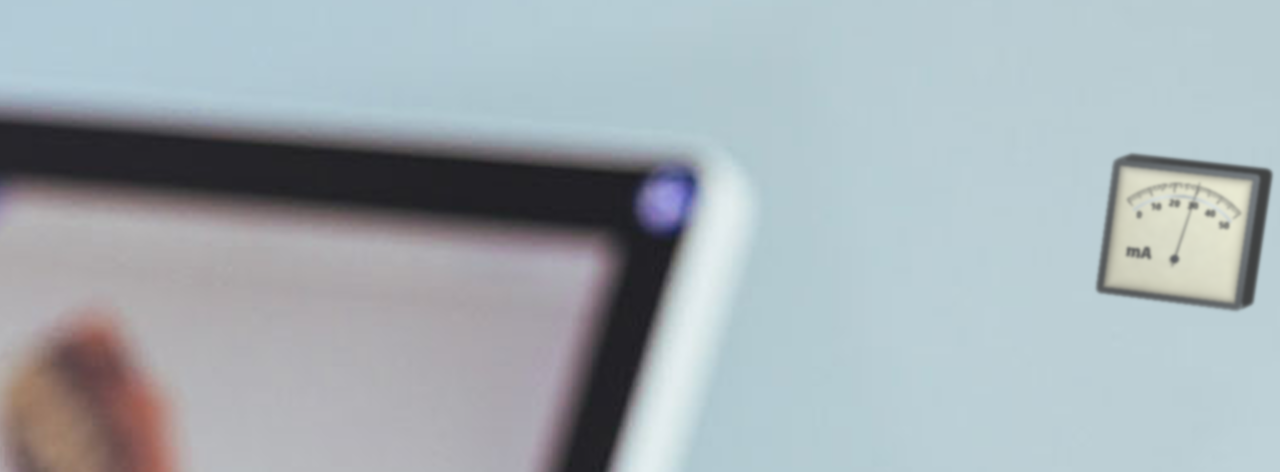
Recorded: 30 mA
